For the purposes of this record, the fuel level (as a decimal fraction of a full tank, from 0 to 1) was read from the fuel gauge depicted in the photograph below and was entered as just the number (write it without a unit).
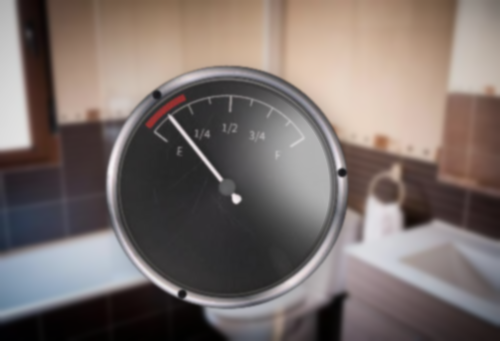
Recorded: 0.125
